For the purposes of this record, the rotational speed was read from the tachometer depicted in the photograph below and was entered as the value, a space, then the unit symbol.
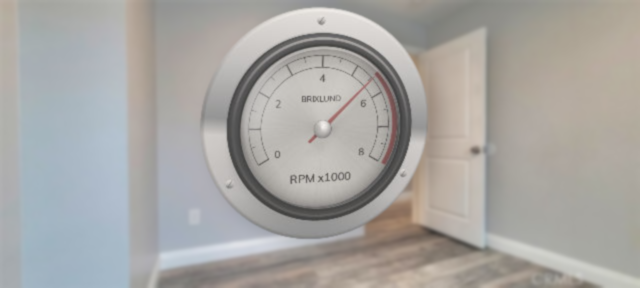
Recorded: 5500 rpm
